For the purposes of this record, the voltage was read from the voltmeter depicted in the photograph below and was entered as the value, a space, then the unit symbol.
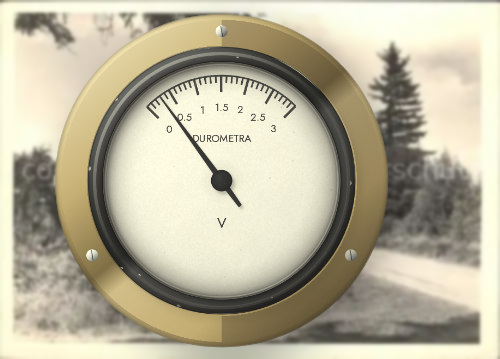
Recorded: 0.3 V
